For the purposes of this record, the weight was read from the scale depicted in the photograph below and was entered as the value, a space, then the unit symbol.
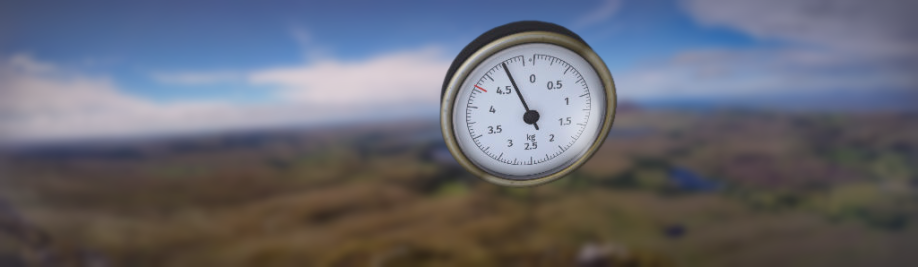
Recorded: 4.75 kg
